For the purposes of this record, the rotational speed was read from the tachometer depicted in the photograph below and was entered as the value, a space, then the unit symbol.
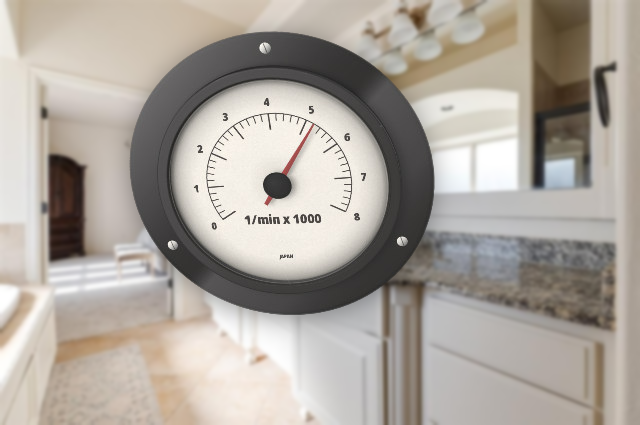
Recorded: 5200 rpm
